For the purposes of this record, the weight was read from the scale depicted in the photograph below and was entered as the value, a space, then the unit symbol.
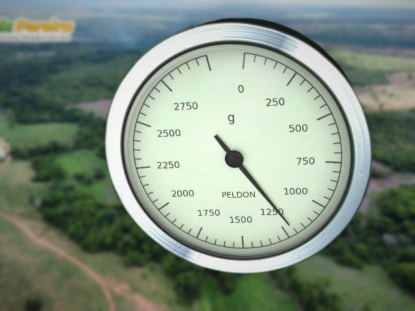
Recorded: 1200 g
